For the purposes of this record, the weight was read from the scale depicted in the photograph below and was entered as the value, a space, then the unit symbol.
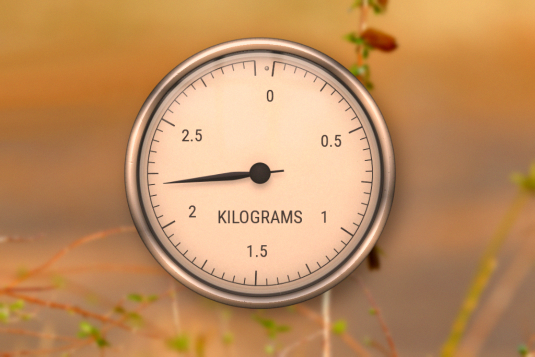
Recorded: 2.2 kg
